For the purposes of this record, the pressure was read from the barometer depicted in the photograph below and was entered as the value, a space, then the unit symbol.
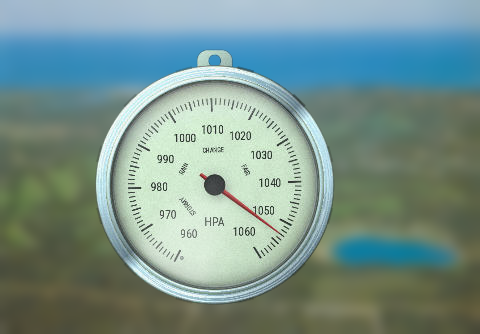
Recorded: 1053 hPa
